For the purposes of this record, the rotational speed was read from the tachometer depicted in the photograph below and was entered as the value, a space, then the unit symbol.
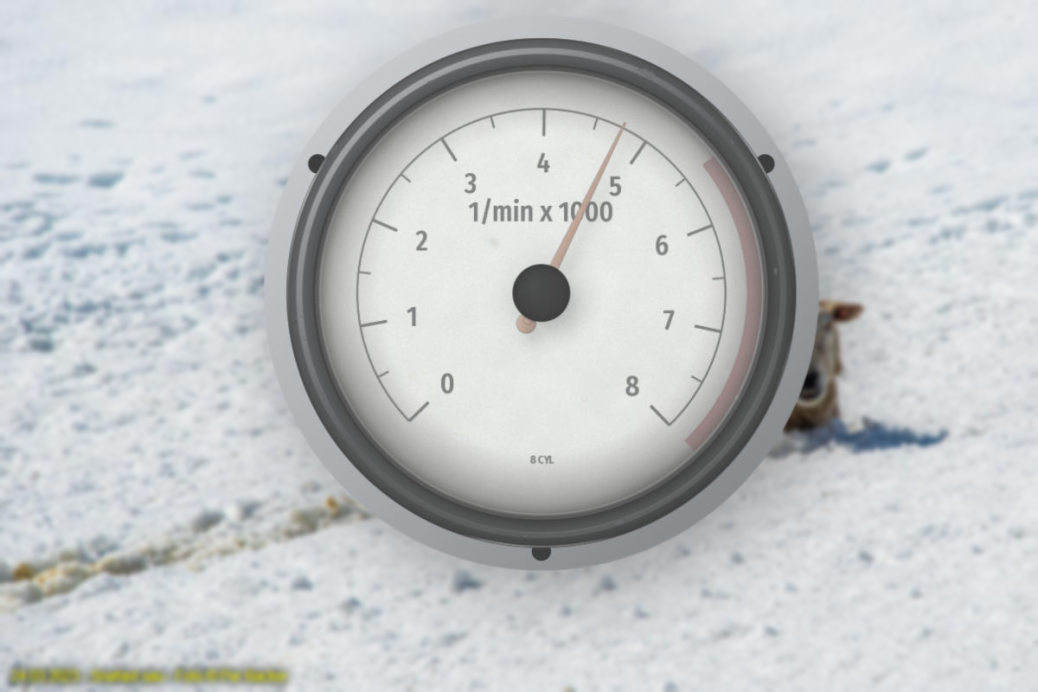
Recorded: 4750 rpm
